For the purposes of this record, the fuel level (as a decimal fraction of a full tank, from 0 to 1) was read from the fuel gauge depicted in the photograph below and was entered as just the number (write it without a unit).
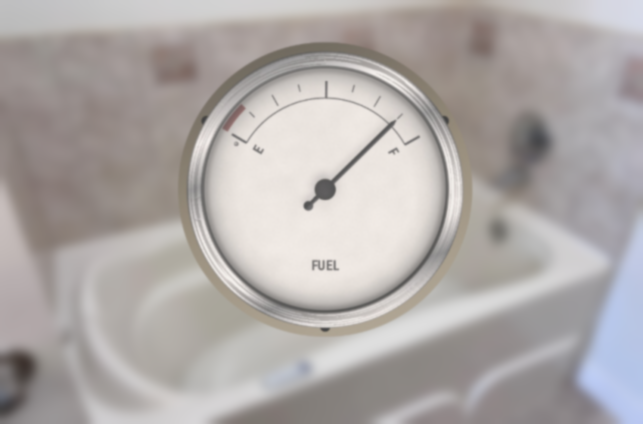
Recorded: 0.875
